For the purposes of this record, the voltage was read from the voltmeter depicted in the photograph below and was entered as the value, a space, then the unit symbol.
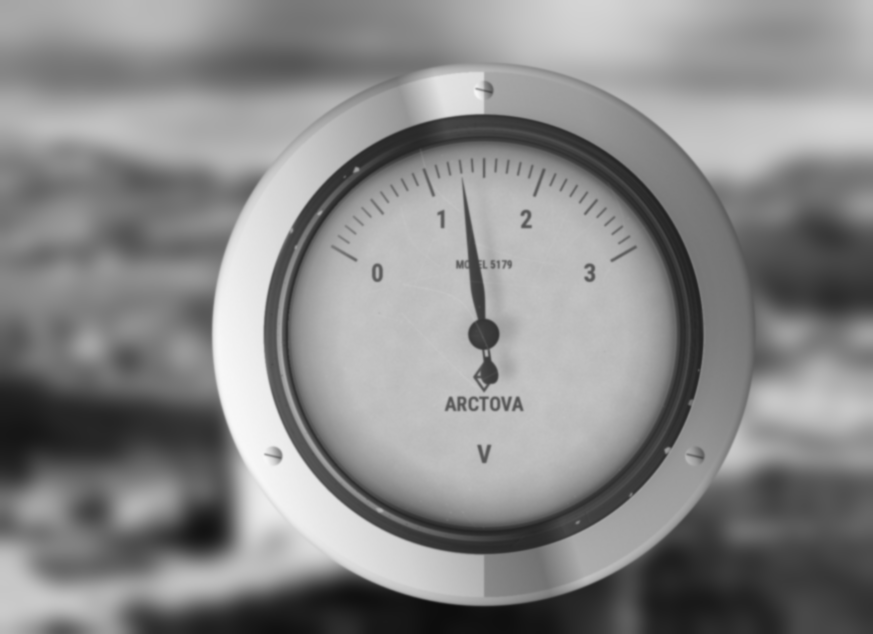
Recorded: 1.3 V
